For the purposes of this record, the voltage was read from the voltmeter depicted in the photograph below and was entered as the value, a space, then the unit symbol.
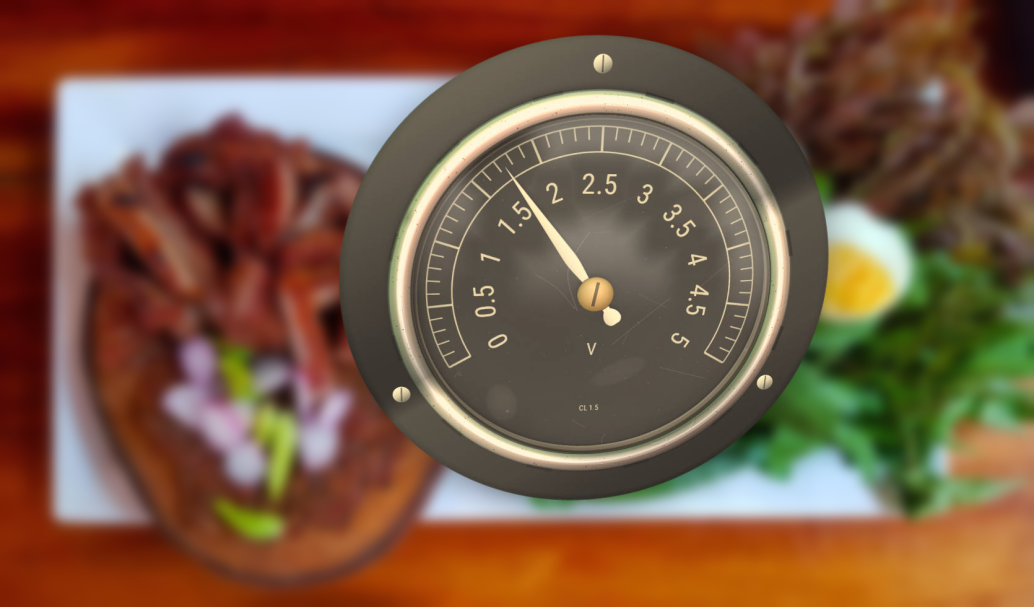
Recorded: 1.75 V
